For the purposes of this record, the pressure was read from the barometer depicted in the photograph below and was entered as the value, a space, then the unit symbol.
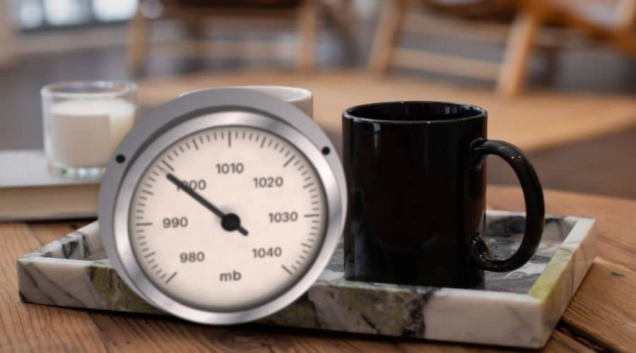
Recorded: 999 mbar
